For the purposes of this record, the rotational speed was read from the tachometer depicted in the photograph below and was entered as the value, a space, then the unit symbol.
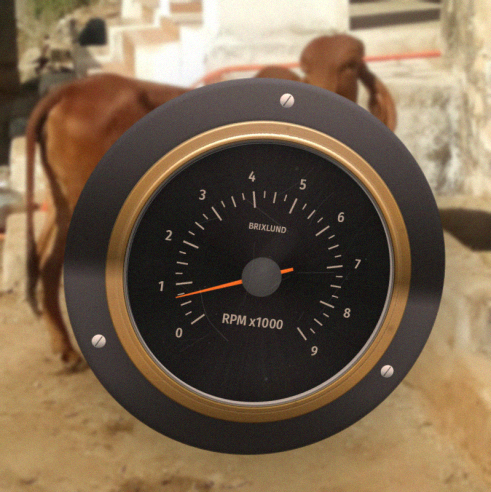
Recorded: 750 rpm
